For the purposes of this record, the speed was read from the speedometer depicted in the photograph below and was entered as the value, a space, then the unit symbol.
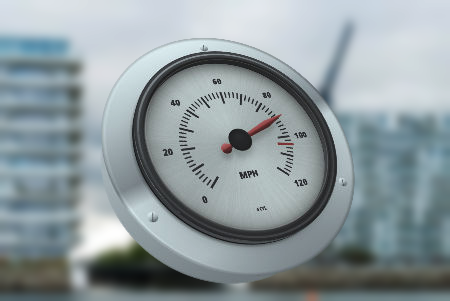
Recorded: 90 mph
